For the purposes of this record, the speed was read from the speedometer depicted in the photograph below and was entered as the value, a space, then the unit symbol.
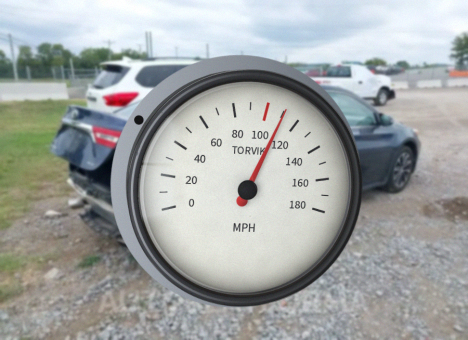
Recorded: 110 mph
